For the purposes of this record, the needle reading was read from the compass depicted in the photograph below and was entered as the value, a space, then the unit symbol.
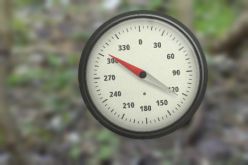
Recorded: 305 °
